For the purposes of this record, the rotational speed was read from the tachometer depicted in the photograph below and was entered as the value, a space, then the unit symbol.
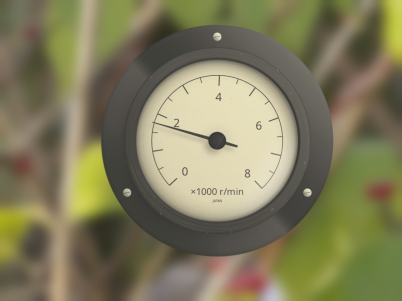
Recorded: 1750 rpm
